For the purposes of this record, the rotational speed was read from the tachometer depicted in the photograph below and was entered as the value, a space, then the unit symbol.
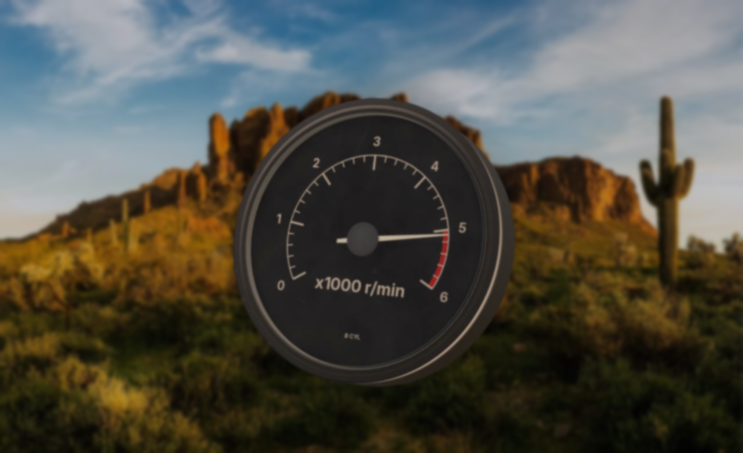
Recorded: 5100 rpm
